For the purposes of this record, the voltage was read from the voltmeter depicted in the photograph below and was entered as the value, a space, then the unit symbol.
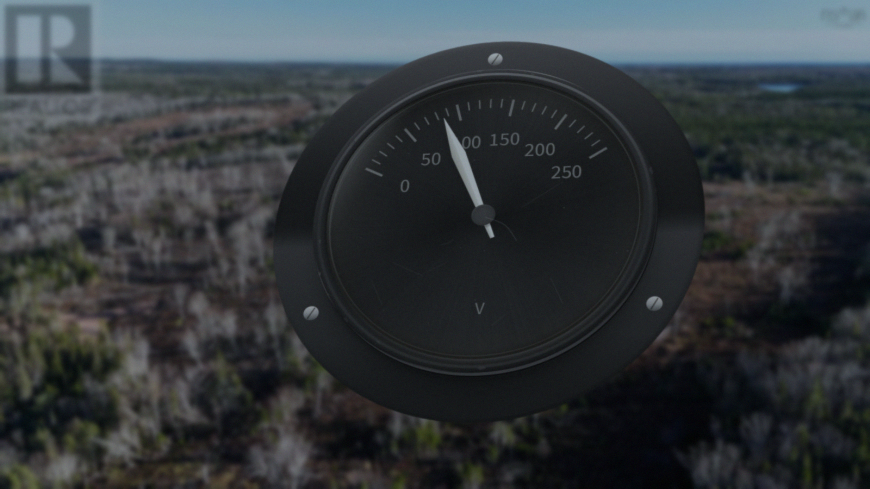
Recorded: 85 V
